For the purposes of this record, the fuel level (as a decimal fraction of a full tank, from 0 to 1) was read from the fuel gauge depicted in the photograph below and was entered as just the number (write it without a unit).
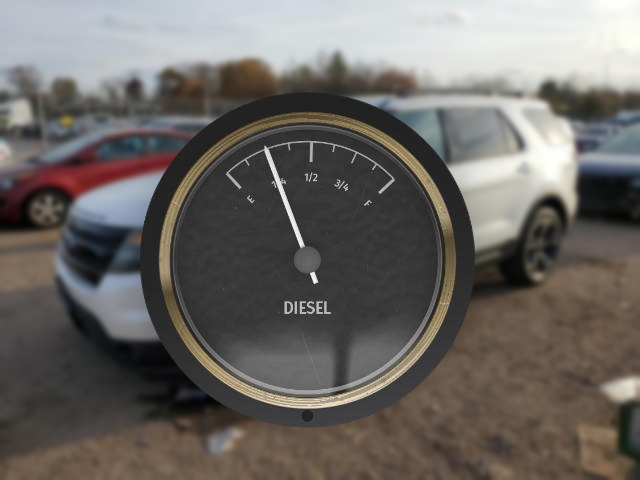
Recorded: 0.25
